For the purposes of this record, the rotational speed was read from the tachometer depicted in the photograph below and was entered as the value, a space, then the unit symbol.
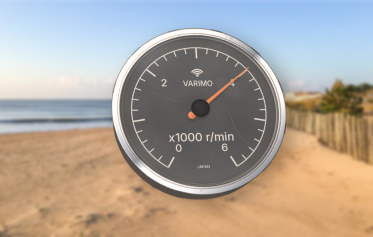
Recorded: 4000 rpm
